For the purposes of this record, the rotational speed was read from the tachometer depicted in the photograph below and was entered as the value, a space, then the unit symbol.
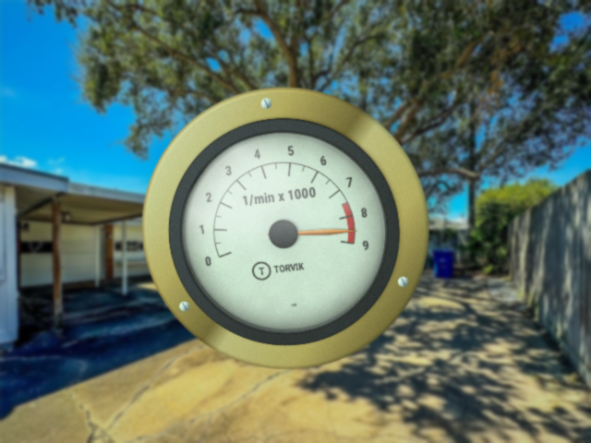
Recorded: 8500 rpm
